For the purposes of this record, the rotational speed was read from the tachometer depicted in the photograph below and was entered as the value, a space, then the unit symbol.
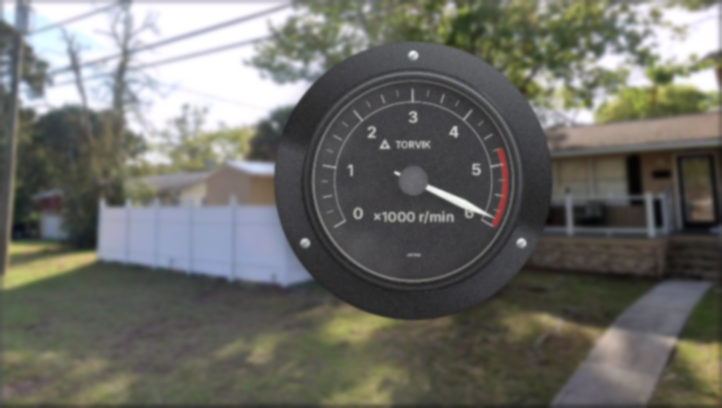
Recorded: 5875 rpm
